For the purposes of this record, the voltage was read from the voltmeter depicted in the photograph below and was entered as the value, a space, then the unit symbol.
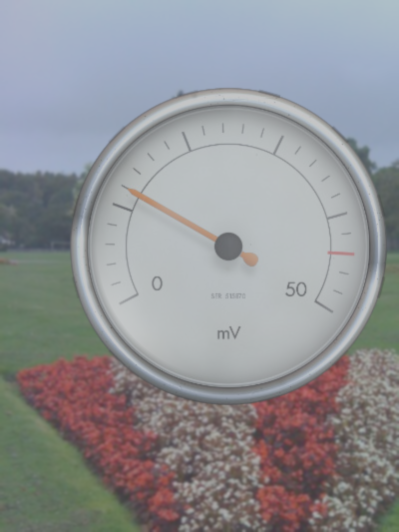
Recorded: 12 mV
